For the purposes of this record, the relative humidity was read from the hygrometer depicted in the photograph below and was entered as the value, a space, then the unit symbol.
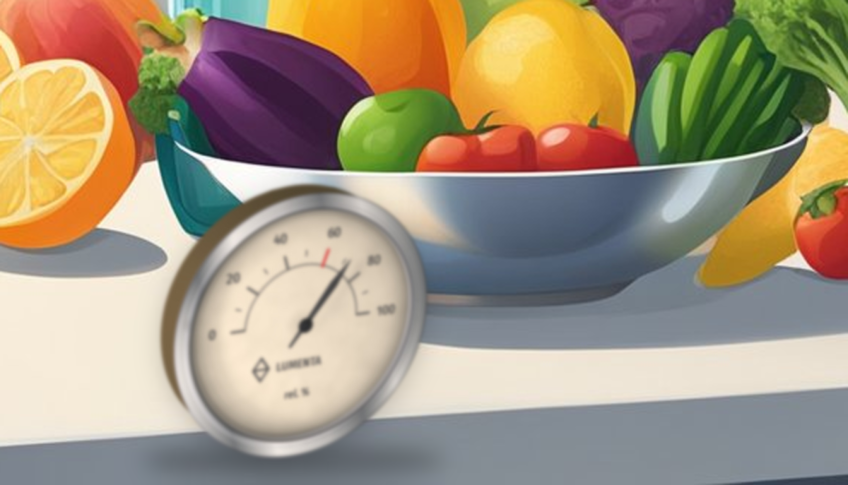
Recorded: 70 %
